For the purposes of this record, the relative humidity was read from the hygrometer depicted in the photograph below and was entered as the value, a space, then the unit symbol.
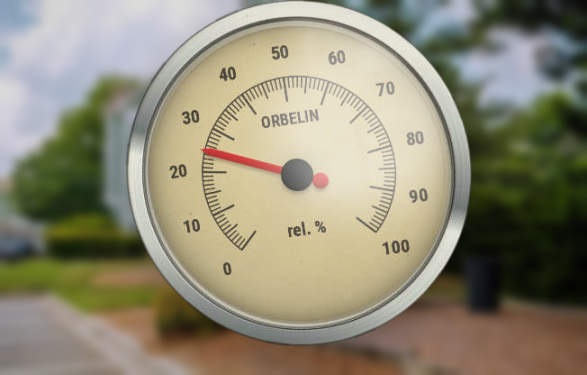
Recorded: 25 %
